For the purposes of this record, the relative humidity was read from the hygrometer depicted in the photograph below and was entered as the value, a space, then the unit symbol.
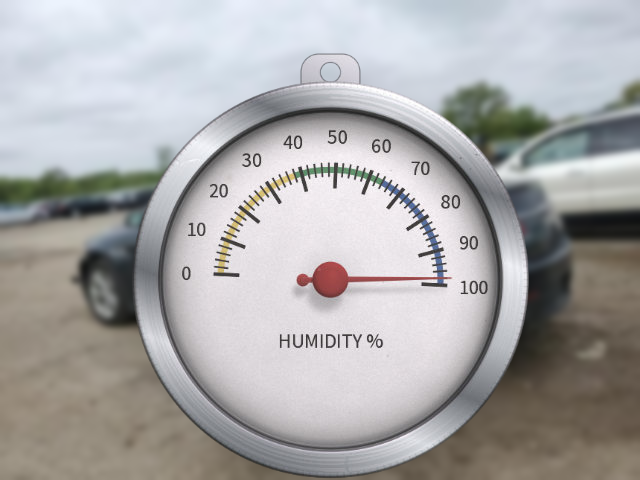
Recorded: 98 %
